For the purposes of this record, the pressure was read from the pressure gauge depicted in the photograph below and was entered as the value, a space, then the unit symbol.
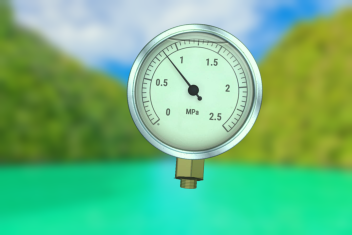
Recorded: 0.85 MPa
